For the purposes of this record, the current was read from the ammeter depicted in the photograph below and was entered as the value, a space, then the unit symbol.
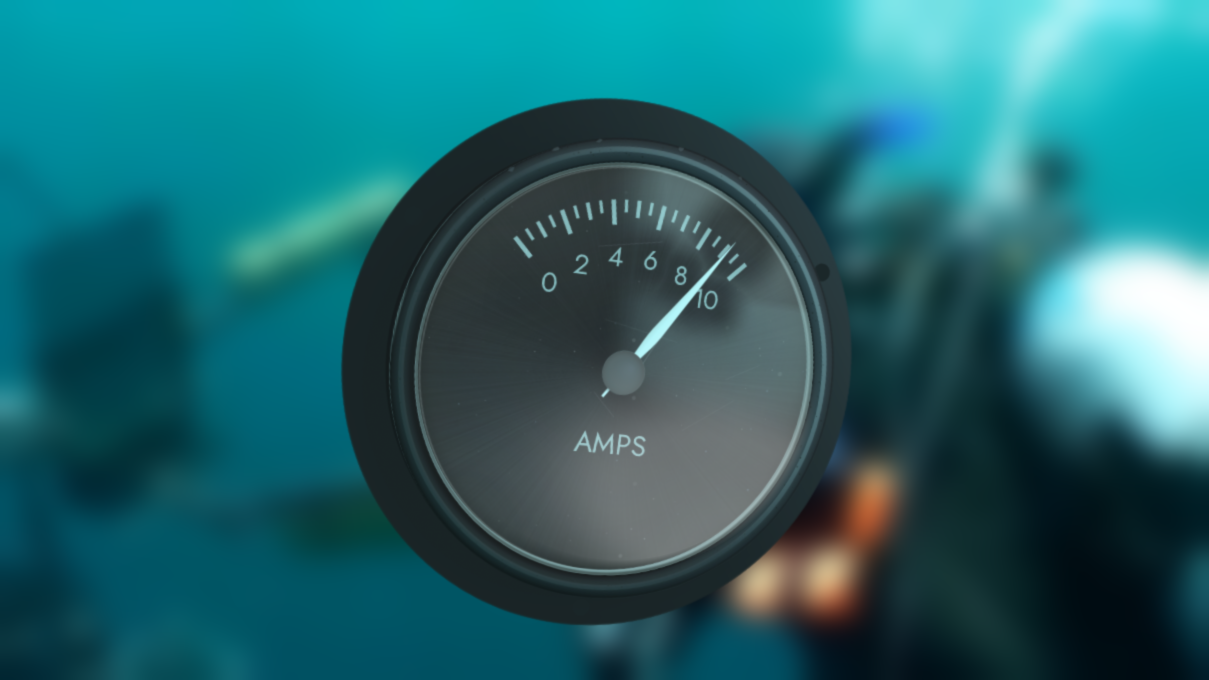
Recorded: 9 A
